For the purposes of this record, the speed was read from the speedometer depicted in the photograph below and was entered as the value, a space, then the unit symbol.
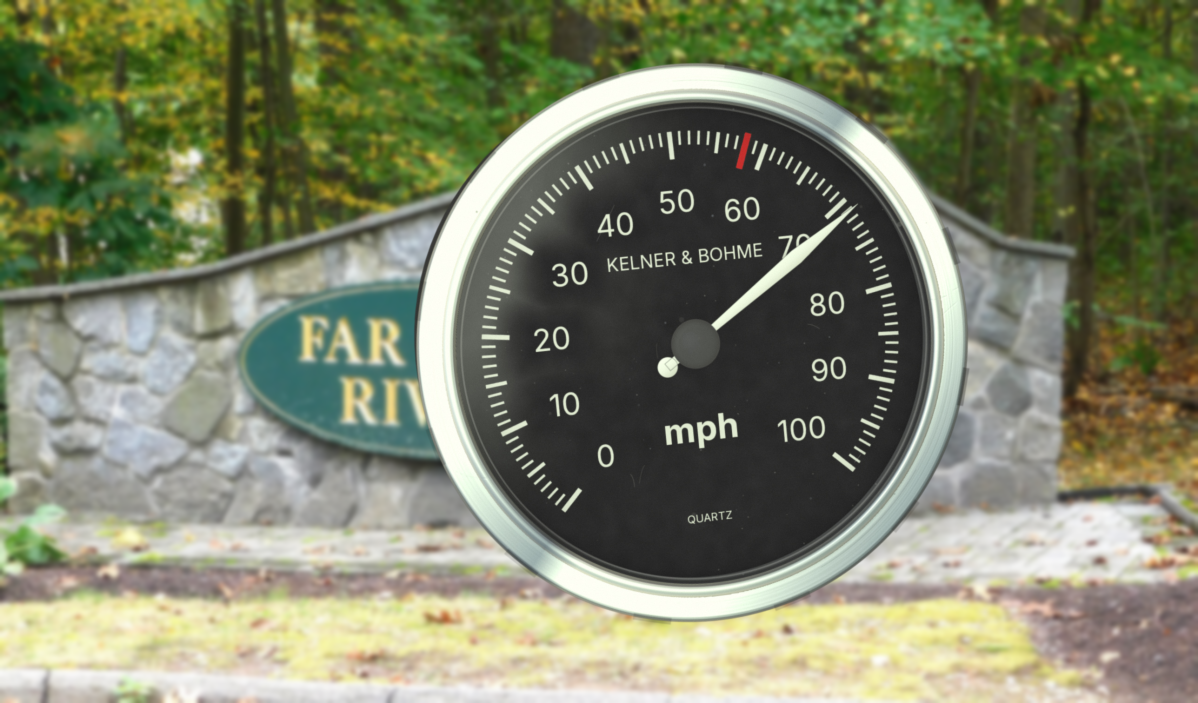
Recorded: 71 mph
